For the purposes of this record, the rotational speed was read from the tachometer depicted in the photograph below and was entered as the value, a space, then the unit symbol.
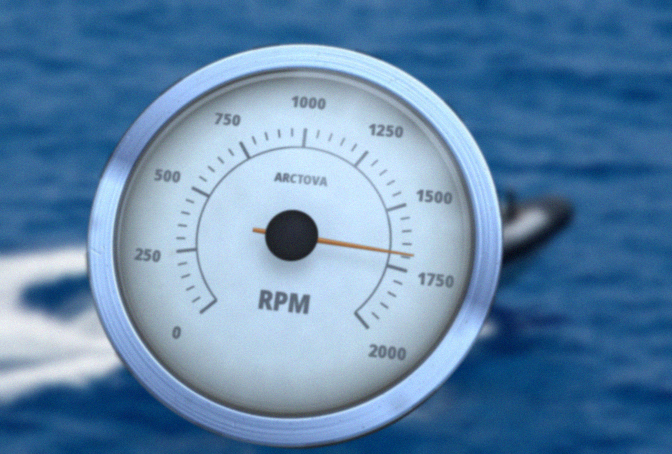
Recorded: 1700 rpm
